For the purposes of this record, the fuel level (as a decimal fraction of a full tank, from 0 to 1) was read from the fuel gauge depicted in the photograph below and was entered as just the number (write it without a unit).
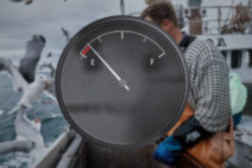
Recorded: 0.125
